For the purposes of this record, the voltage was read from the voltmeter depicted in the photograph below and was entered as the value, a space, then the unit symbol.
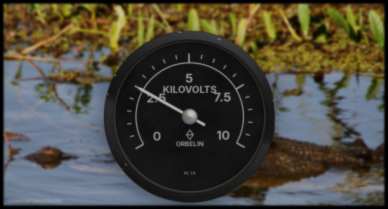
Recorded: 2.5 kV
